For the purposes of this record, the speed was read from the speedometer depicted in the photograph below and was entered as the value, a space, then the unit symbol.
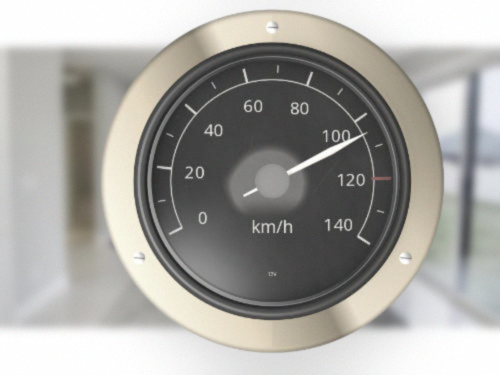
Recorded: 105 km/h
